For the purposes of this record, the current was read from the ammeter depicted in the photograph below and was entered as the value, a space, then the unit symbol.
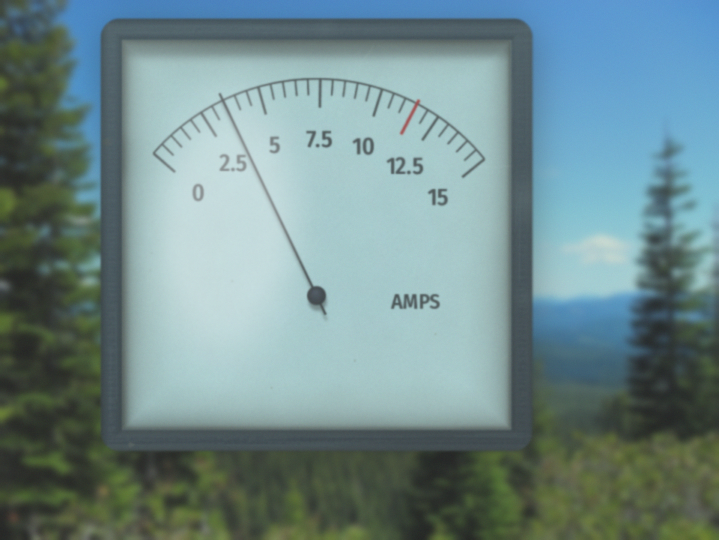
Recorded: 3.5 A
